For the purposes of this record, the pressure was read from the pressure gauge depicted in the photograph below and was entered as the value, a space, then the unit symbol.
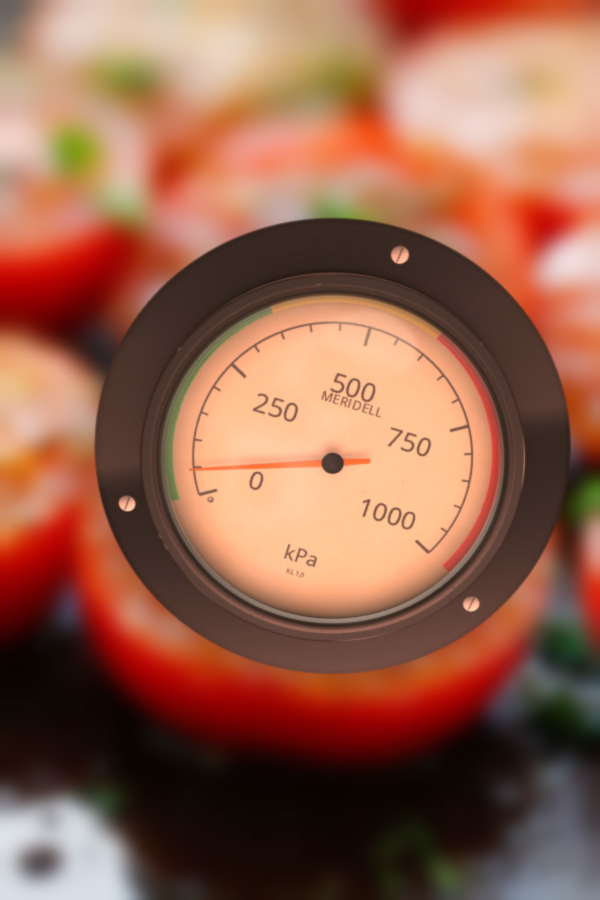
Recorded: 50 kPa
